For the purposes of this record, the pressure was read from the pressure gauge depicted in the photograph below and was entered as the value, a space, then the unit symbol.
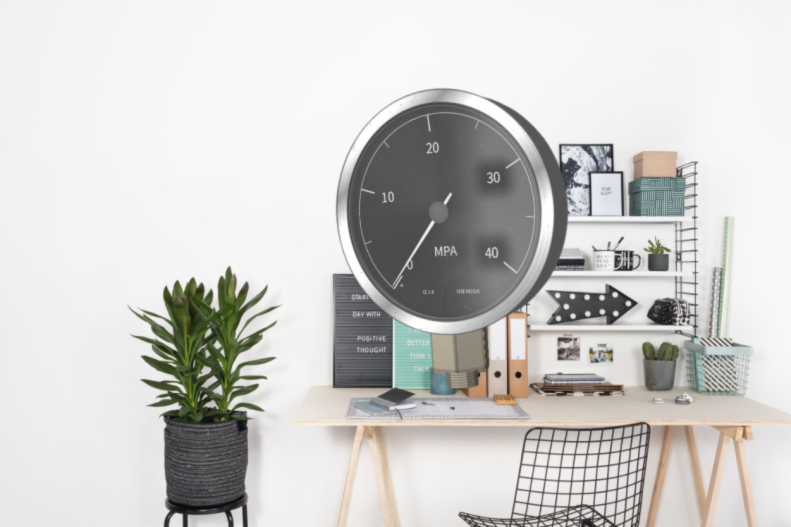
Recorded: 0 MPa
